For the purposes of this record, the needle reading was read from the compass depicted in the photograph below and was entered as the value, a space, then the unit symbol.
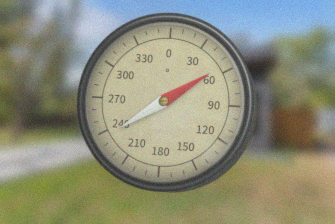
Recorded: 55 °
